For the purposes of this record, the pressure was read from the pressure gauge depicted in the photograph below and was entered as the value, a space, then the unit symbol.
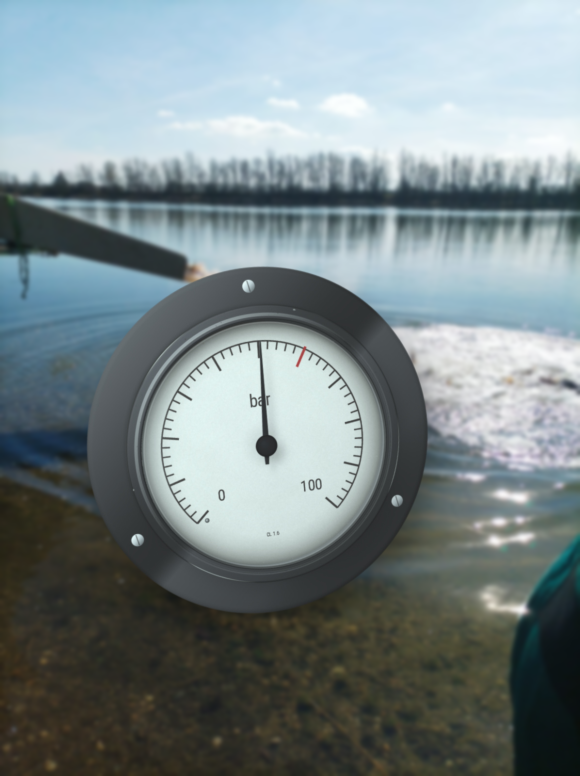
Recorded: 50 bar
